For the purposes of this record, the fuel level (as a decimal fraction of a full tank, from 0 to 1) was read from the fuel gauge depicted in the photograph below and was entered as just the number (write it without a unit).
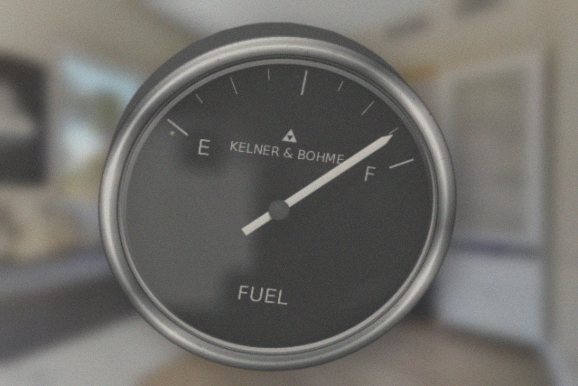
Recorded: 0.875
